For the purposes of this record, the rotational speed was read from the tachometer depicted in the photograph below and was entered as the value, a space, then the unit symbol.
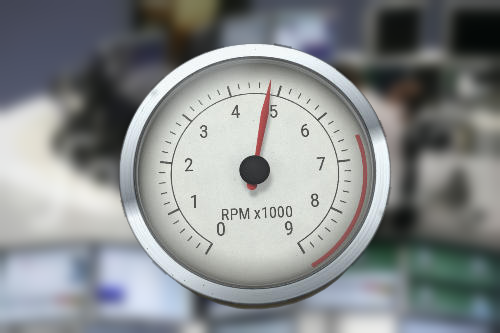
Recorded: 4800 rpm
